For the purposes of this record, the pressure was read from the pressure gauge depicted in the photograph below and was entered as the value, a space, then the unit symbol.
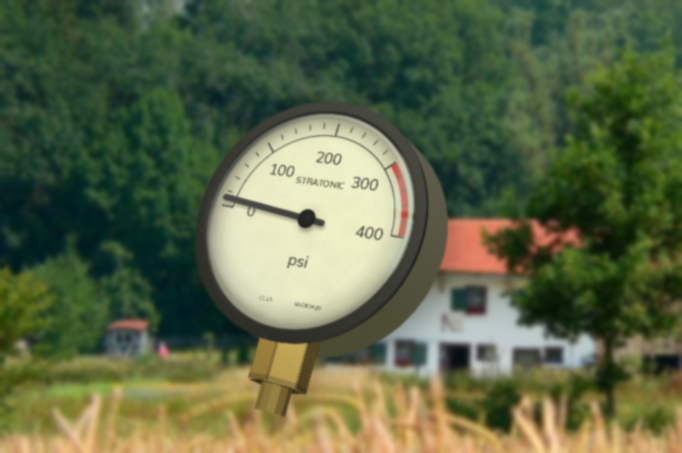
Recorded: 10 psi
